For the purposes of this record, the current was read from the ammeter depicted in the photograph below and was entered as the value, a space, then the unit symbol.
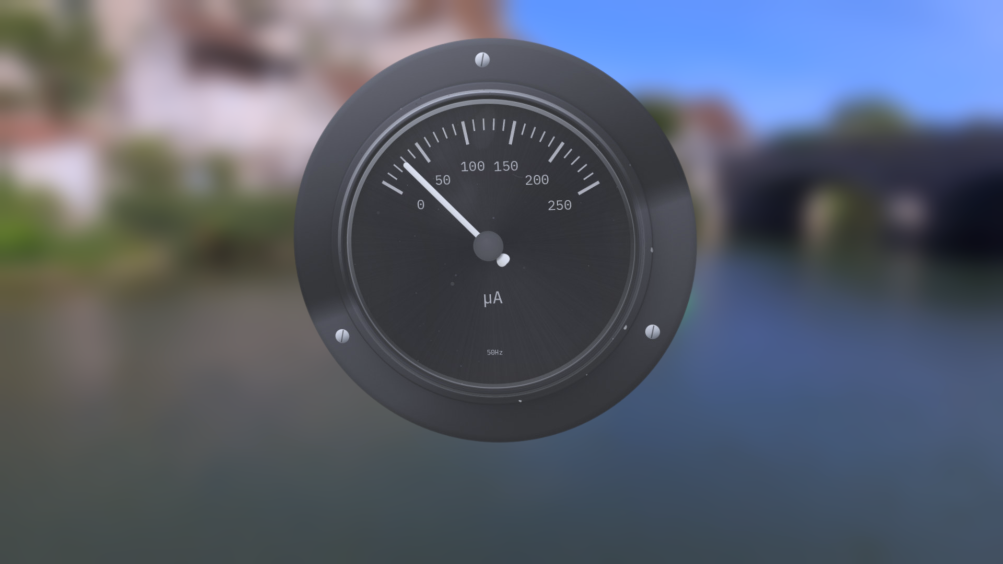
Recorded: 30 µA
